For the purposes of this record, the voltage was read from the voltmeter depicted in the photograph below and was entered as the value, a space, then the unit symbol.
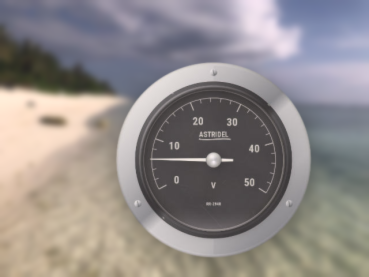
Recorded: 6 V
